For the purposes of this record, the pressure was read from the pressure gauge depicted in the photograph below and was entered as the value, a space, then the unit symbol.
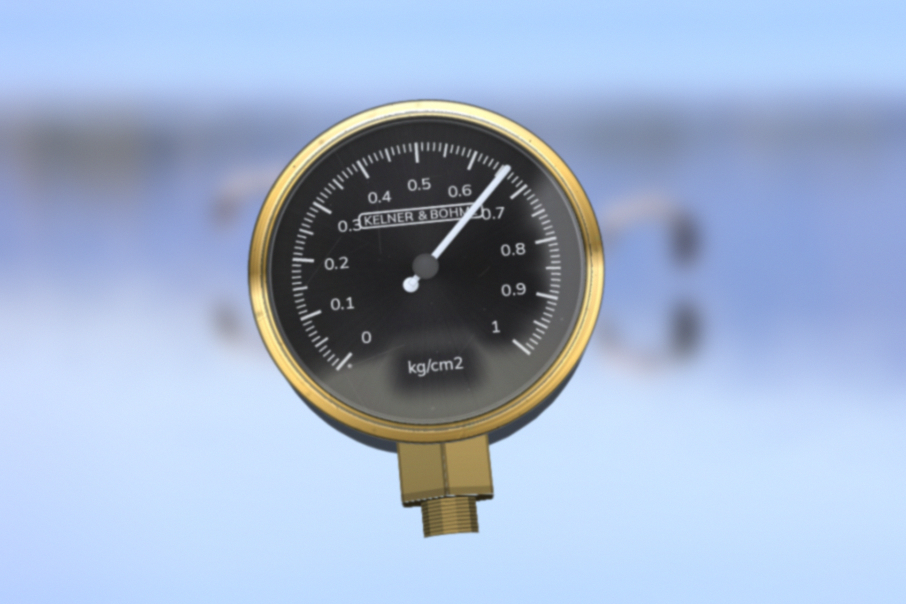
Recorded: 0.66 kg/cm²
